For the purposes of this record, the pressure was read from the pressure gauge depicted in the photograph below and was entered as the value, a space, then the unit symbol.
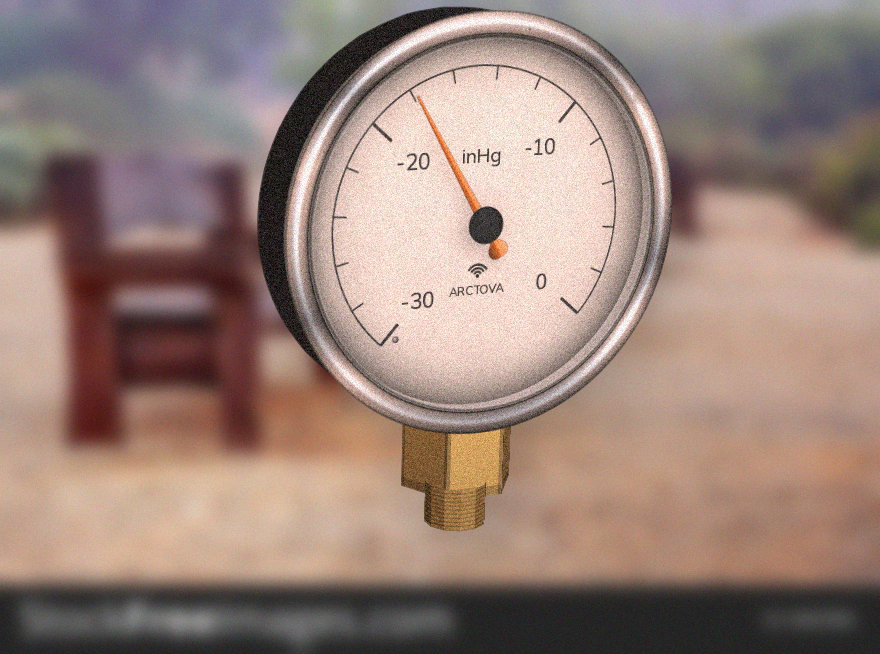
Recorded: -18 inHg
